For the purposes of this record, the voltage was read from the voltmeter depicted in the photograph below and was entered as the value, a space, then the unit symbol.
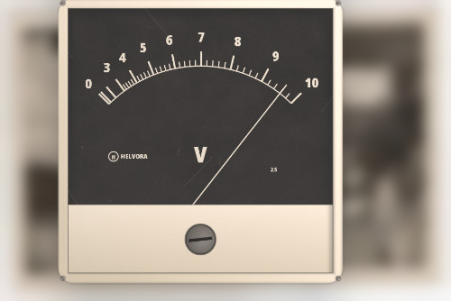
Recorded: 9.6 V
